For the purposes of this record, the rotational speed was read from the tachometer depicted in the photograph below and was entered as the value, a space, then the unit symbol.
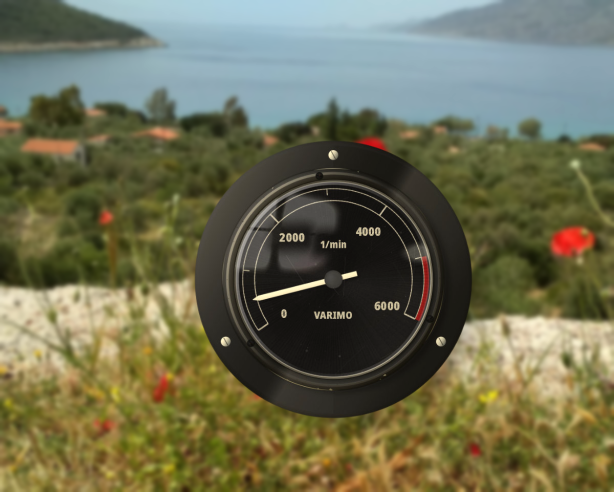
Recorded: 500 rpm
